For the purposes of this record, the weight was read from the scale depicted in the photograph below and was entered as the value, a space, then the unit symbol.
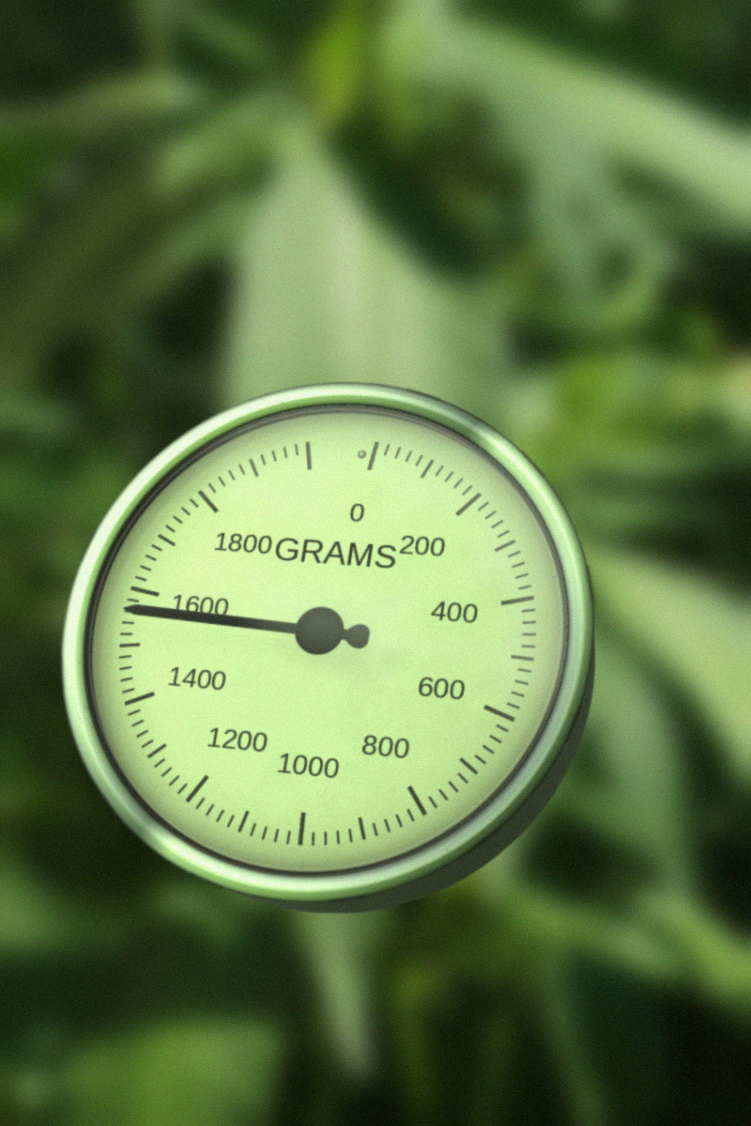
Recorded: 1560 g
